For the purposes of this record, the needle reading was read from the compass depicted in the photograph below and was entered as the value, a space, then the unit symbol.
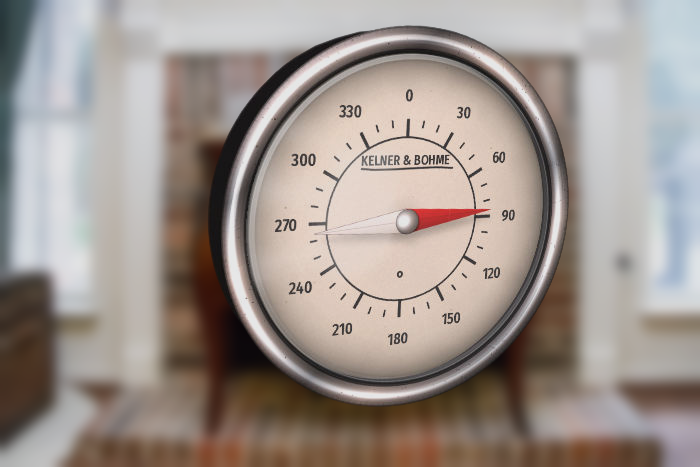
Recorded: 85 °
